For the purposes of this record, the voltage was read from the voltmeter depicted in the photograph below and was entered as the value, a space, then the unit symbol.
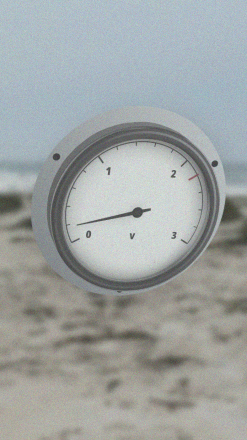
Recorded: 0.2 V
